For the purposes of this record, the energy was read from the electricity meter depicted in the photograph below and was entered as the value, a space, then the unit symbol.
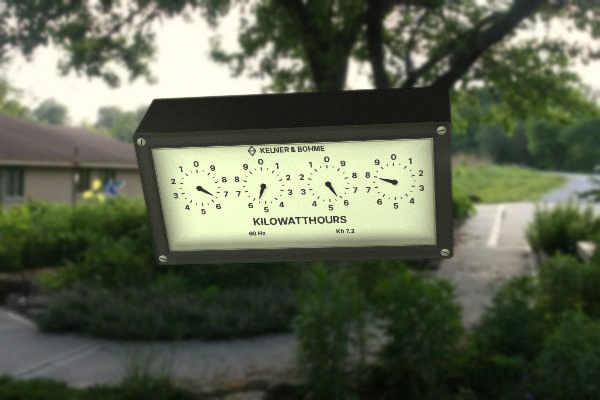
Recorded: 6558 kWh
